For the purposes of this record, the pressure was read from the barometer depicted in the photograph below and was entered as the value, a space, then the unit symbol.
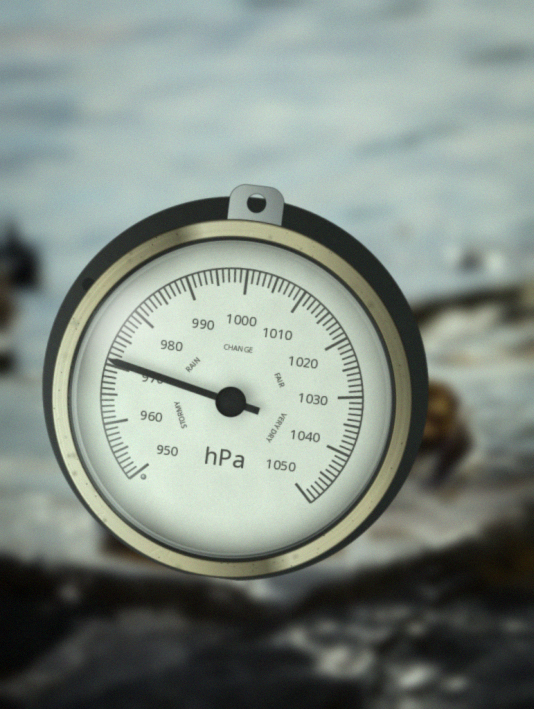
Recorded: 971 hPa
